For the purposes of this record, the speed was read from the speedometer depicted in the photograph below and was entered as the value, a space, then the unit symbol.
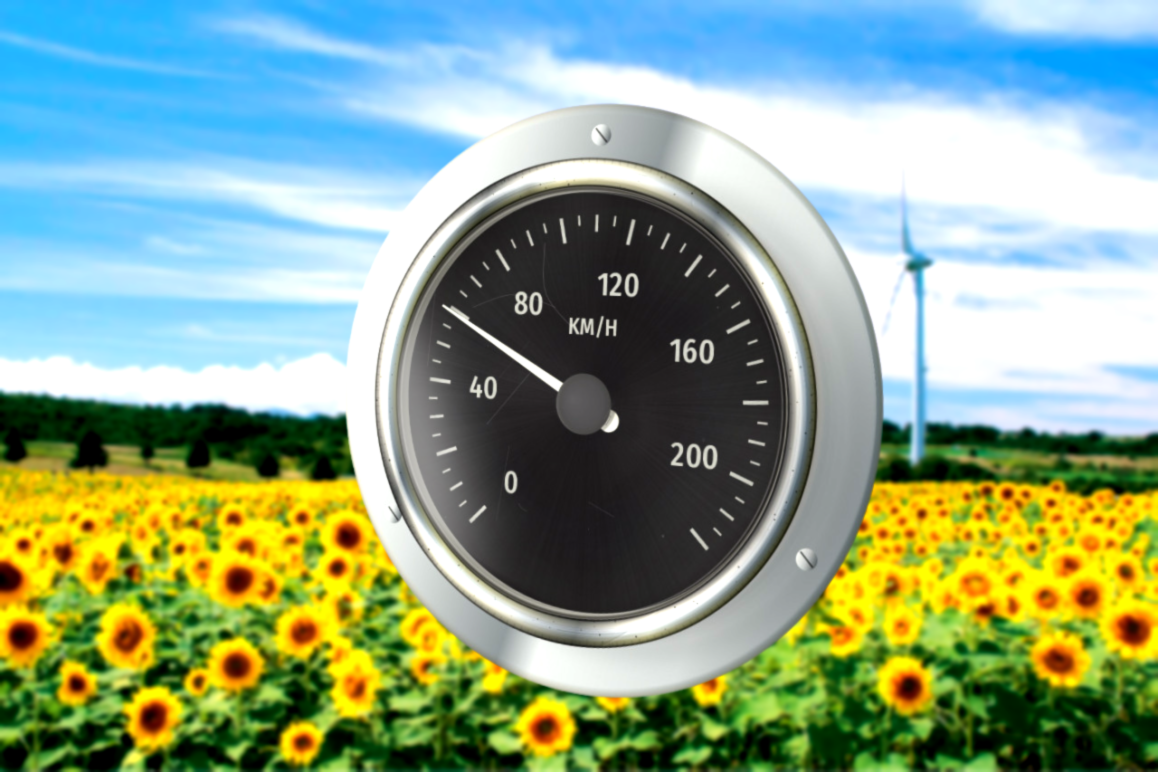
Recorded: 60 km/h
